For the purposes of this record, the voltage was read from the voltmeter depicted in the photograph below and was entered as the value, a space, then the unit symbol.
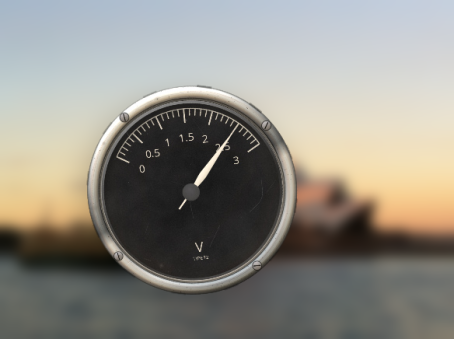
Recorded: 2.5 V
